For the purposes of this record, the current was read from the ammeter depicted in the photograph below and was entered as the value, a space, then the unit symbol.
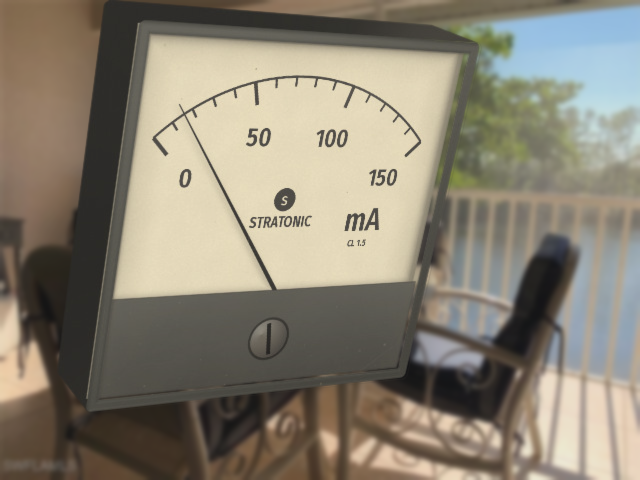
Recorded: 15 mA
